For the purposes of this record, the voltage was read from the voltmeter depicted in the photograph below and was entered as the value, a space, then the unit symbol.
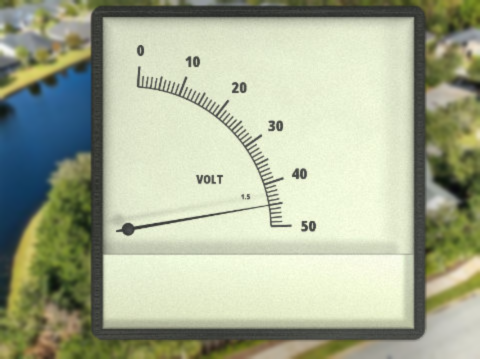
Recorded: 45 V
